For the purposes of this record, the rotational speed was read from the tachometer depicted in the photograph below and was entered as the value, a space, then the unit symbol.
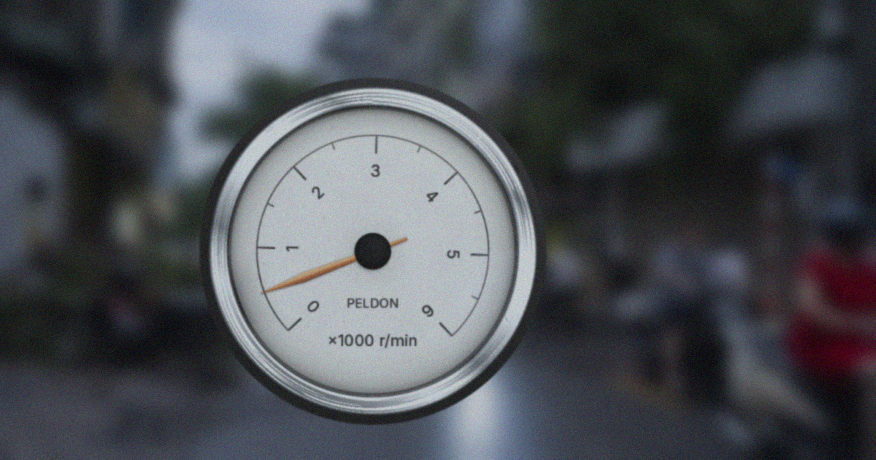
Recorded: 500 rpm
